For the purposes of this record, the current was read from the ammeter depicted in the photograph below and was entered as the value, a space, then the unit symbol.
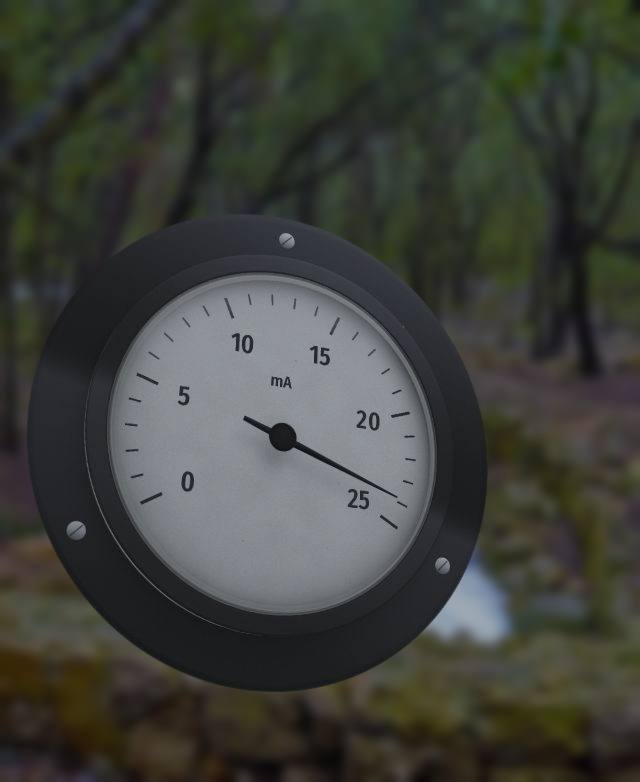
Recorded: 24 mA
